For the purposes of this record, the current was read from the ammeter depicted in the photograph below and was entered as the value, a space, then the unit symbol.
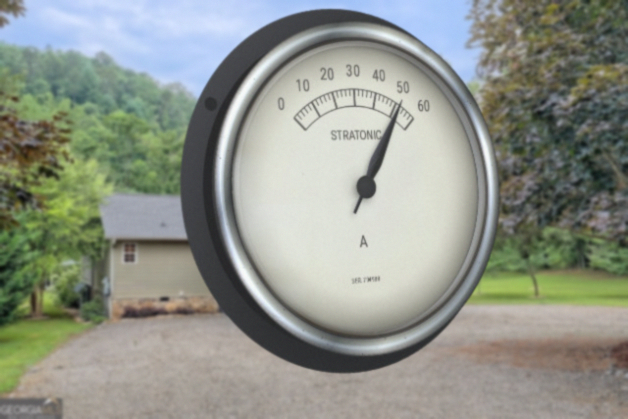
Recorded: 50 A
